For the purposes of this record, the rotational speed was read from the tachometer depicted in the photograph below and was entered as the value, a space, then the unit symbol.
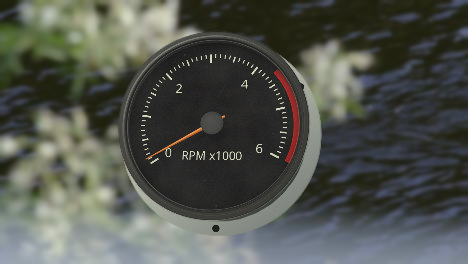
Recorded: 100 rpm
